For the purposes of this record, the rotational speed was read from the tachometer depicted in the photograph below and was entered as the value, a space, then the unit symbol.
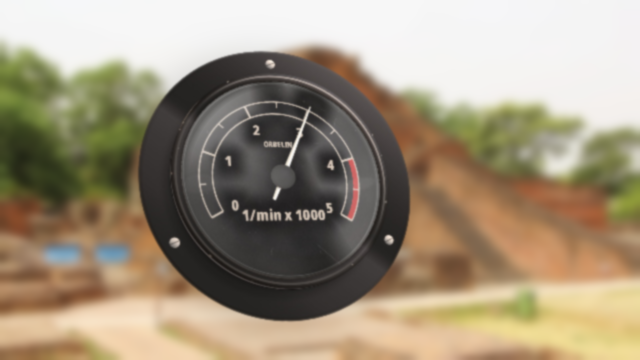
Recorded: 3000 rpm
